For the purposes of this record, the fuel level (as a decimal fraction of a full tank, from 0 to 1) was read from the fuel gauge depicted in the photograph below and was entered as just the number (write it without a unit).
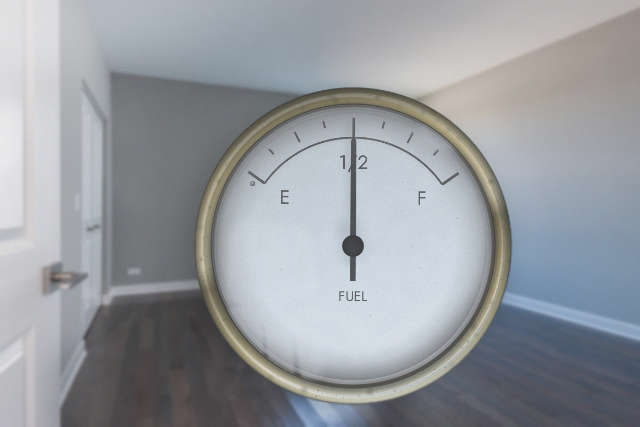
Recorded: 0.5
